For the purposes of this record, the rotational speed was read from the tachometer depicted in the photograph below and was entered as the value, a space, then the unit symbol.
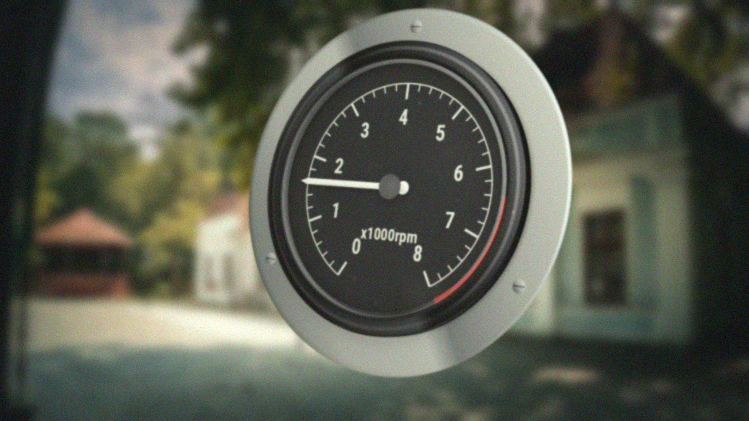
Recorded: 1600 rpm
